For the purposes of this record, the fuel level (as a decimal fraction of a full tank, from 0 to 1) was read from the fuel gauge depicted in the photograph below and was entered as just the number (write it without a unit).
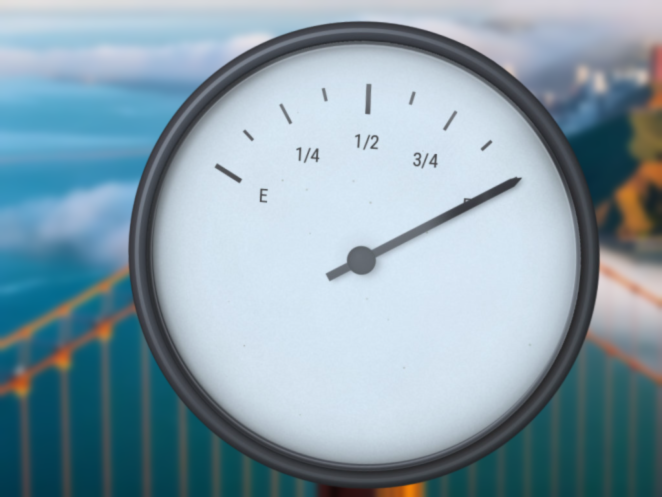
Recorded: 1
